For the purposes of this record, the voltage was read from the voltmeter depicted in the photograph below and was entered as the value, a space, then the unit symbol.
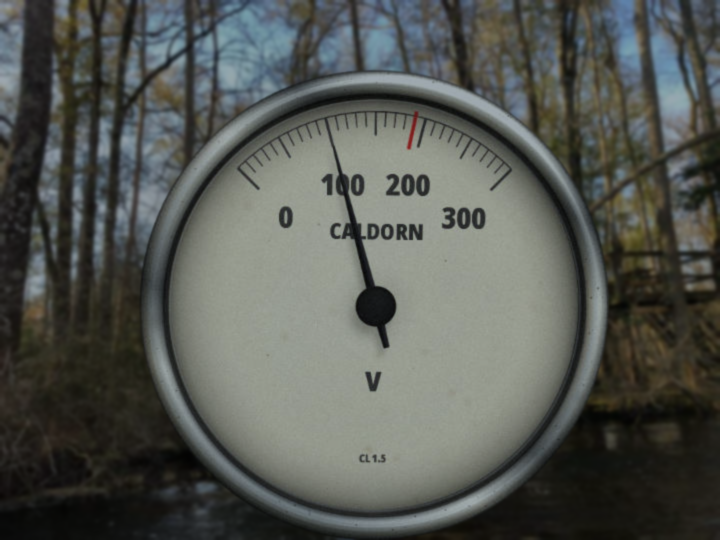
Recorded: 100 V
